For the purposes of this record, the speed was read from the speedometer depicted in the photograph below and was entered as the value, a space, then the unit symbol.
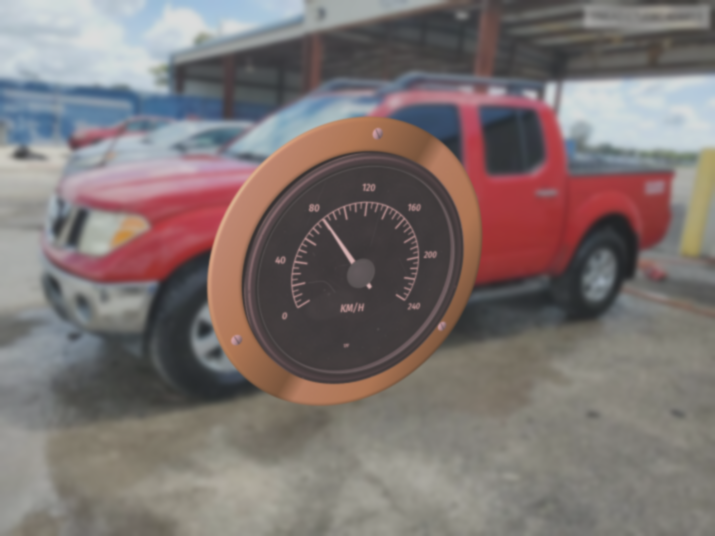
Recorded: 80 km/h
